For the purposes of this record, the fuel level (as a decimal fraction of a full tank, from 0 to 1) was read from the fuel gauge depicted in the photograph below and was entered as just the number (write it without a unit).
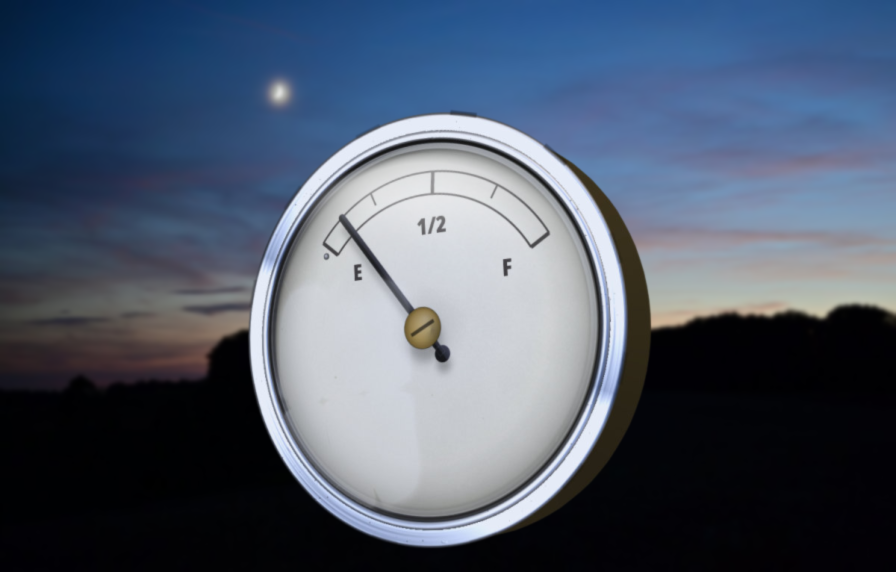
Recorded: 0.125
